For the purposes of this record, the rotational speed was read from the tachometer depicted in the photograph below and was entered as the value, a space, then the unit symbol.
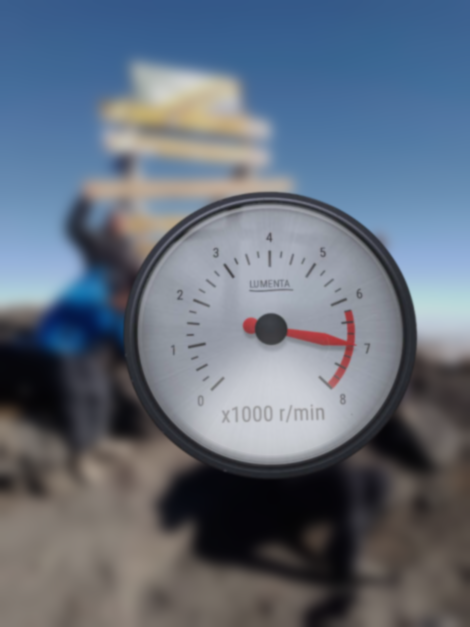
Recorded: 7000 rpm
